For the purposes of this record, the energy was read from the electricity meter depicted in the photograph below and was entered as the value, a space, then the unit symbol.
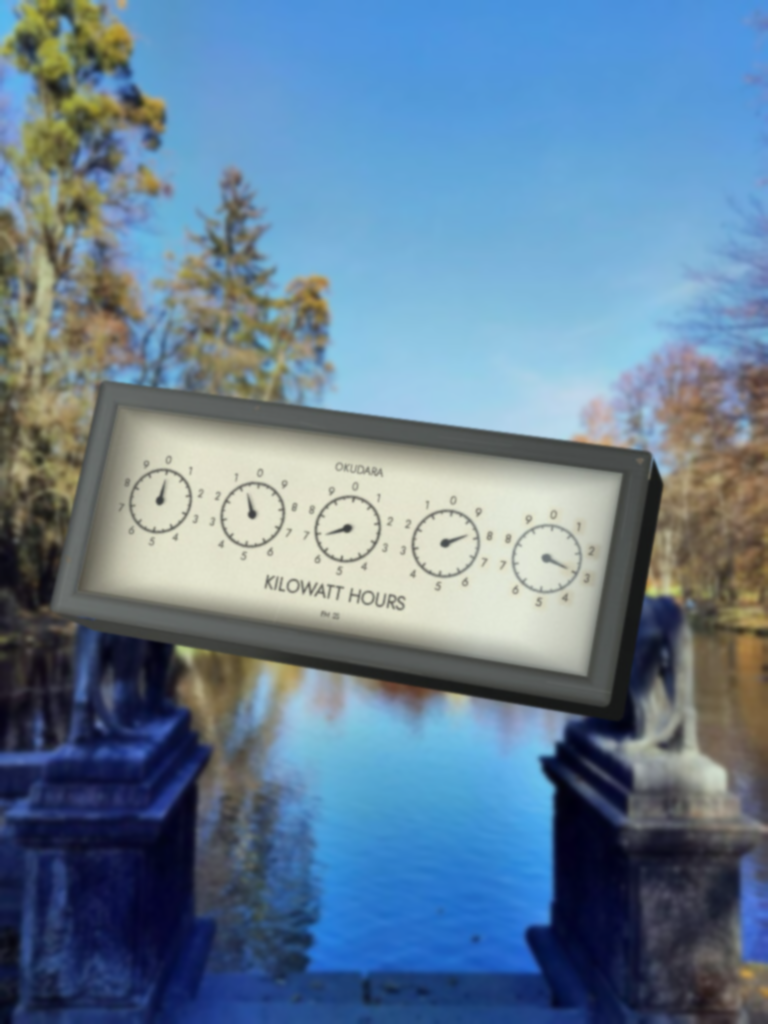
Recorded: 683 kWh
